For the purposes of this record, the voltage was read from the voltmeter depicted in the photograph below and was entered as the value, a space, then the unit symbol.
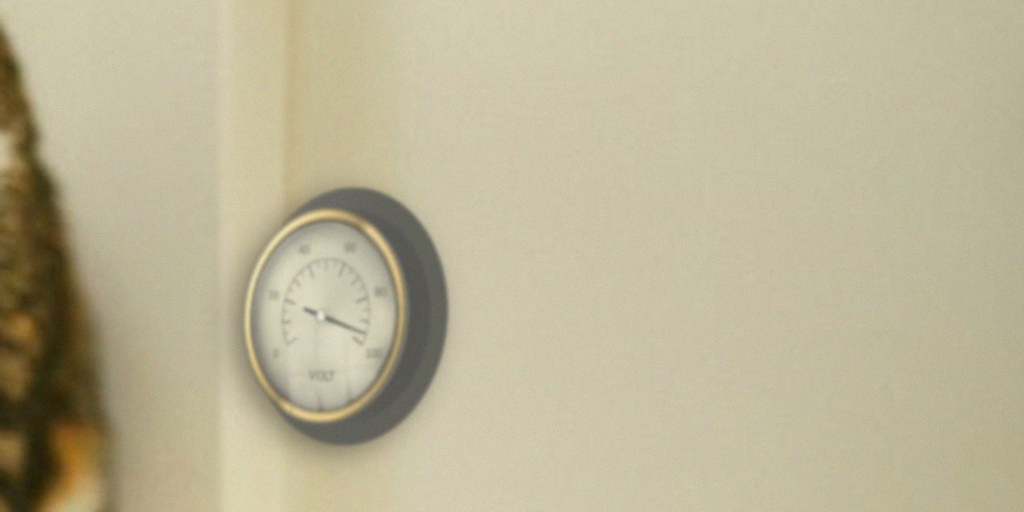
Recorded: 95 V
